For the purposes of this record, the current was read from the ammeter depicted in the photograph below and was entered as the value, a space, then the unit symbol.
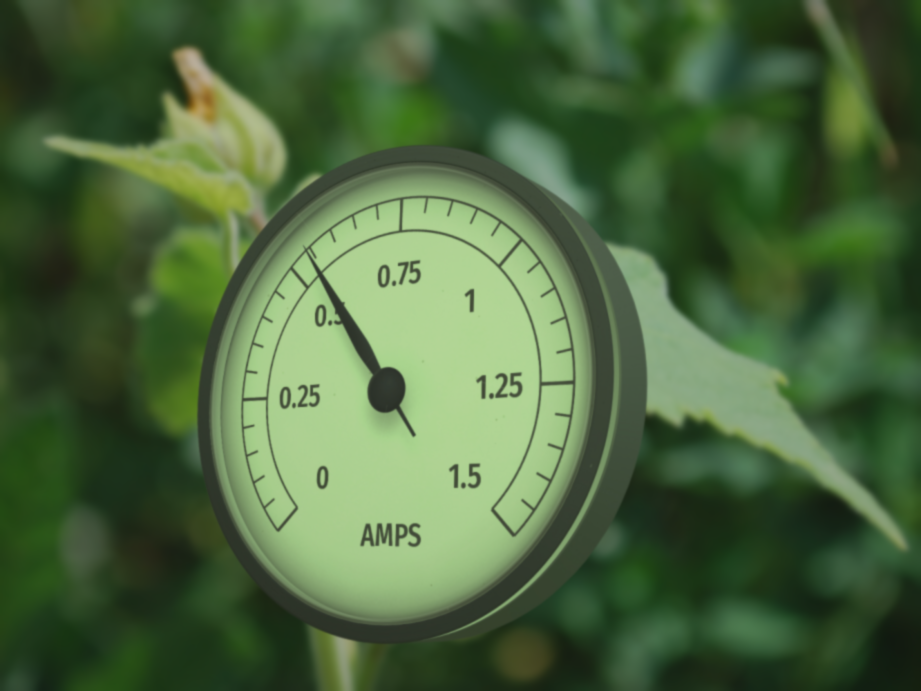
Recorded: 0.55 A
